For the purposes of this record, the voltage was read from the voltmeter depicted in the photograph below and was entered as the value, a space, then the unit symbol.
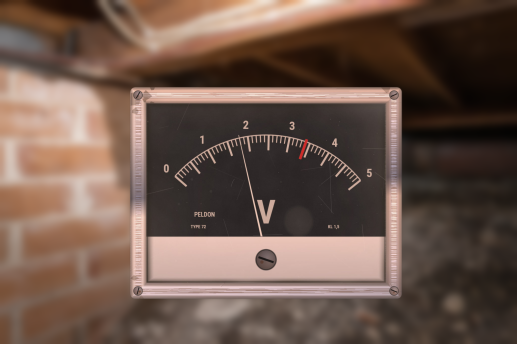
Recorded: 1.8 V
